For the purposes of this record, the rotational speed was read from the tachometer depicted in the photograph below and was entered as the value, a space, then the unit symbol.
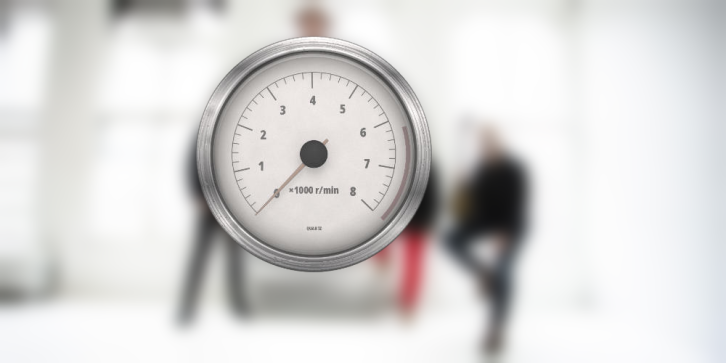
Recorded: 0 rpm
